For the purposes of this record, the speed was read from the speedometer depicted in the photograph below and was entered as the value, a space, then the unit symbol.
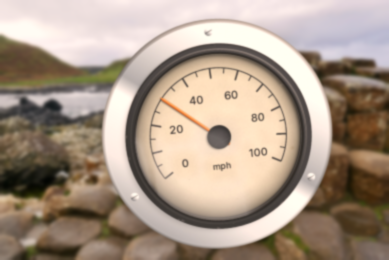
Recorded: 30 mph
